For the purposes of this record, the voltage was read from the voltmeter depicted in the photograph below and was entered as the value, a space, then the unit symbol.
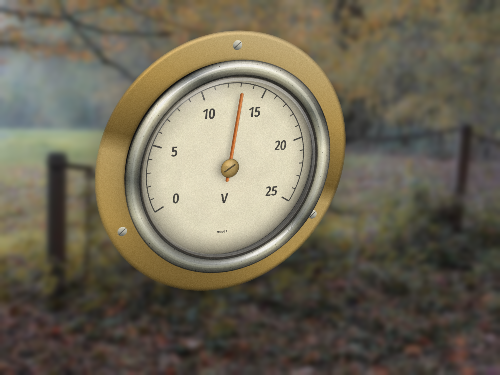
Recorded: 13 V
